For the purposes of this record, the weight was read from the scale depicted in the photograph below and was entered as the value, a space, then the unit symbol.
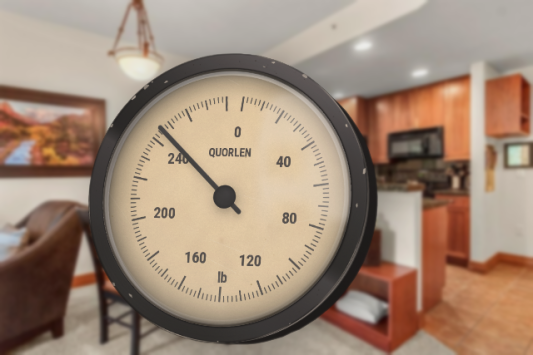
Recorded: 246 lb
